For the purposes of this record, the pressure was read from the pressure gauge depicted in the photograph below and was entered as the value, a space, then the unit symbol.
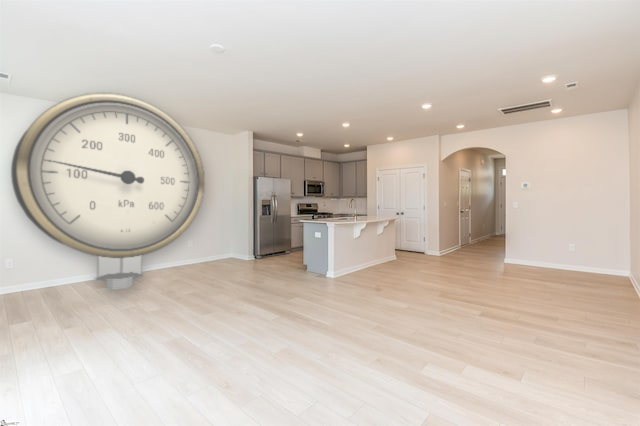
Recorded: 120 kPa
